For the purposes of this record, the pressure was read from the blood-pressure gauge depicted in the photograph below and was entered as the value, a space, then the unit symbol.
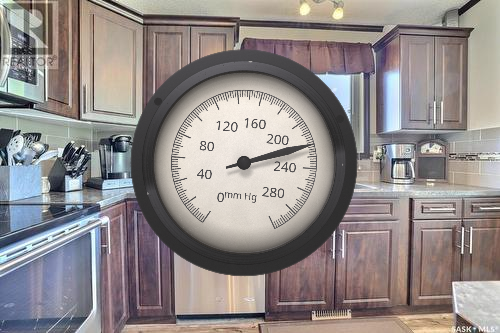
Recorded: 220 mmHg
